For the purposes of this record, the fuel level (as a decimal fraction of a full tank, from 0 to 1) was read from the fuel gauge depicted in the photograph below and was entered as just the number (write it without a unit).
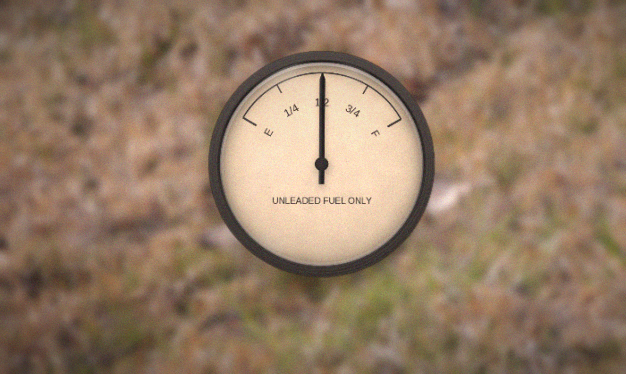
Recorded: 0.5
